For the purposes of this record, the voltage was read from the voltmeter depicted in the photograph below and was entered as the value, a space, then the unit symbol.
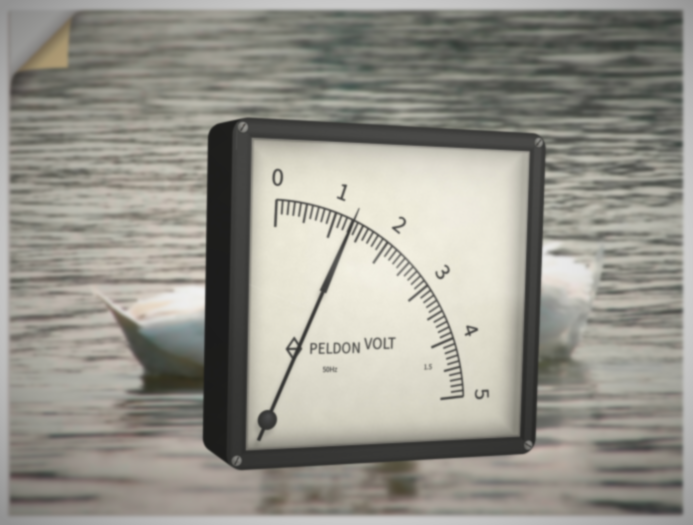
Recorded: 1.3 V
